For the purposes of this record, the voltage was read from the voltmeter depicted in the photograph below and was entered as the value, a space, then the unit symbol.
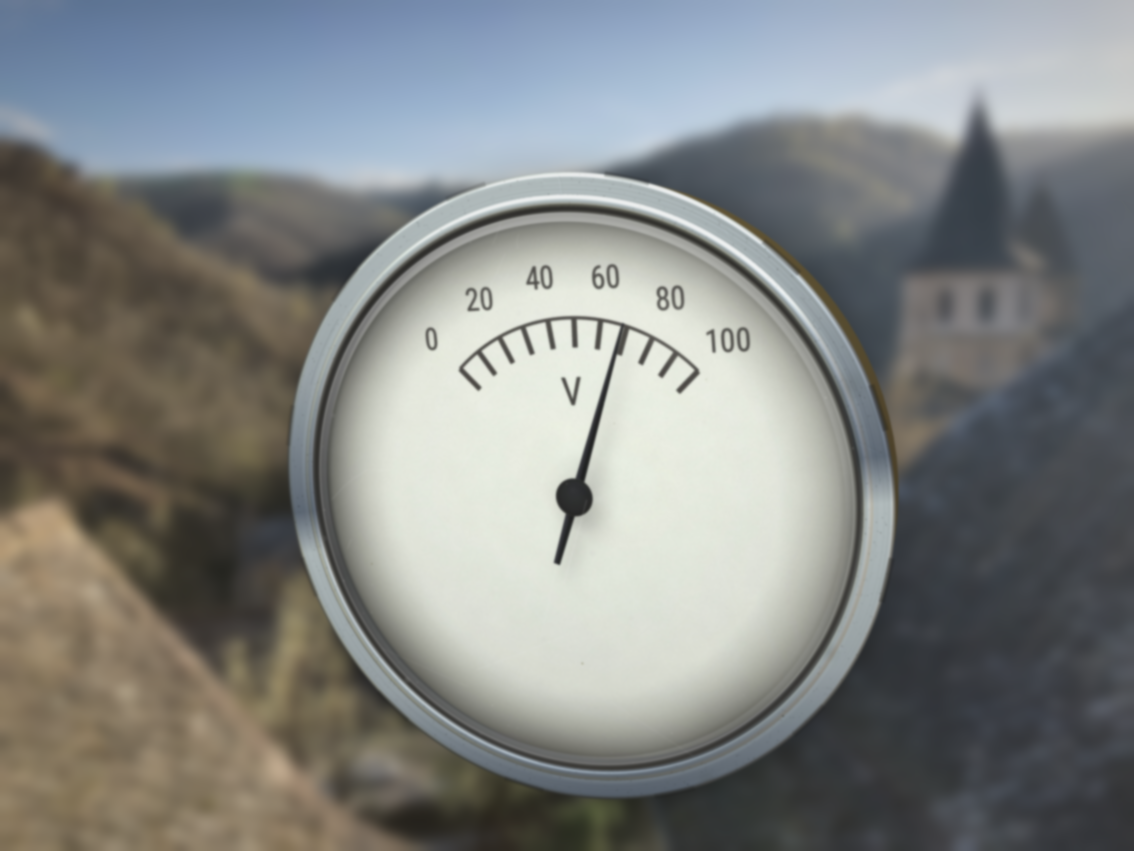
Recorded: 70 V
